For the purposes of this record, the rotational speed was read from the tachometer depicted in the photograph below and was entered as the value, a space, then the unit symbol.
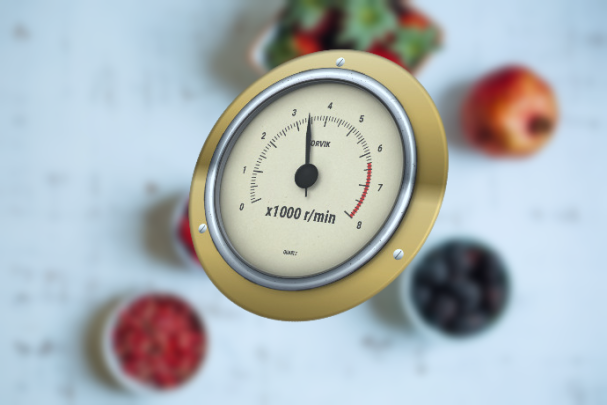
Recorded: 3500 rpm
